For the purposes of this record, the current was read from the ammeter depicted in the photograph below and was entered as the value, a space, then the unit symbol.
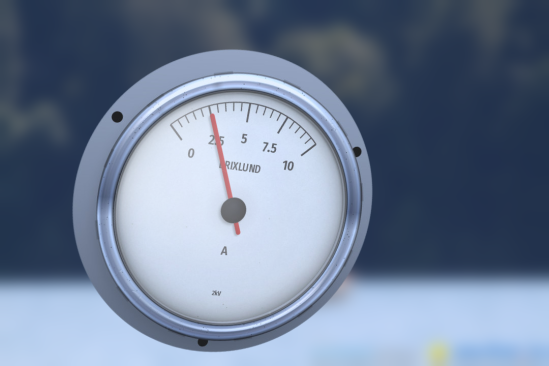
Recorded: 2.5 A
